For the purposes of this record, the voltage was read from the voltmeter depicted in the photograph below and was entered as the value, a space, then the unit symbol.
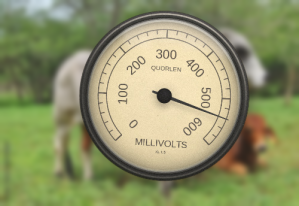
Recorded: 540 mV
